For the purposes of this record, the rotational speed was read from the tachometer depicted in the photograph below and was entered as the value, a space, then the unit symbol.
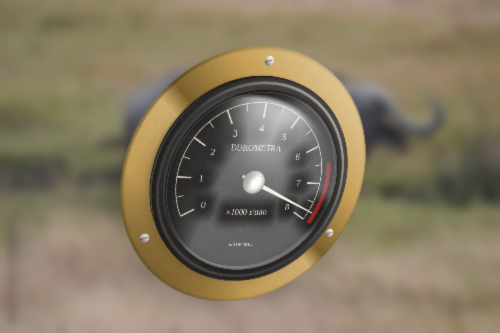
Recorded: 7750 rpm
